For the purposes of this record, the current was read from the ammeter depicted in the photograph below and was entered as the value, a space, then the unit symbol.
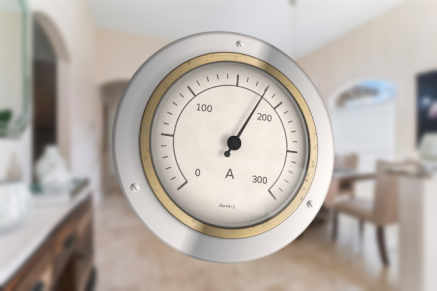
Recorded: 180 A
